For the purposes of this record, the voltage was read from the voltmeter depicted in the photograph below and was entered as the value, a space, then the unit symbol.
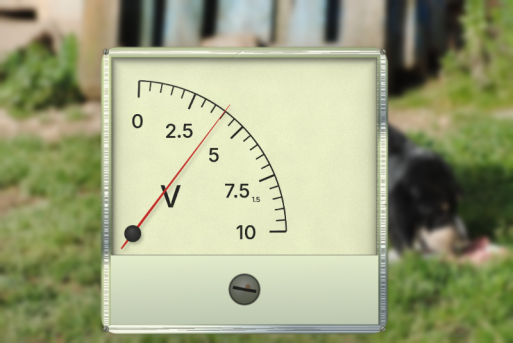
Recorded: 4 V
